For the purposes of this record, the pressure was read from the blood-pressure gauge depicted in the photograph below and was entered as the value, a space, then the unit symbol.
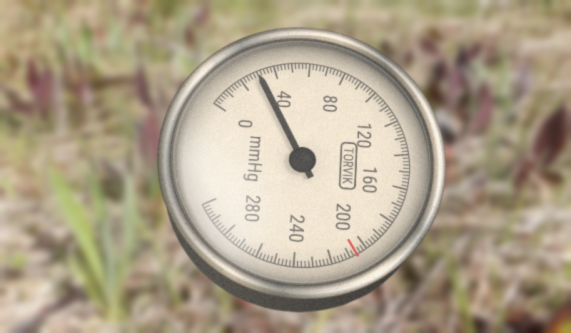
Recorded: 30 mmHg
